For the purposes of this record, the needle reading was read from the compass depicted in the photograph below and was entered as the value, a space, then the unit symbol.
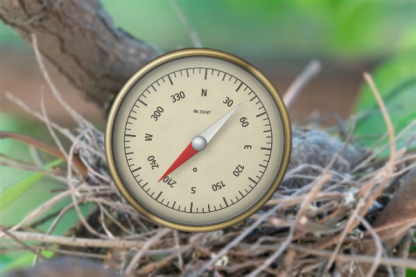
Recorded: 220 °
